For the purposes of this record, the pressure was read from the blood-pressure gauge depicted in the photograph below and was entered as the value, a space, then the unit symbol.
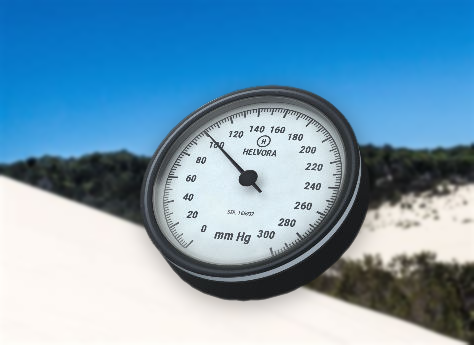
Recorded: 100 mmHg
